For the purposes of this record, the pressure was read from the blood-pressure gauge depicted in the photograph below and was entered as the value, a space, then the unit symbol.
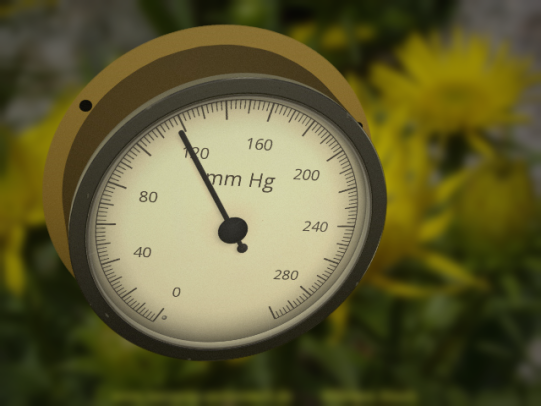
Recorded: 118 mmHg
